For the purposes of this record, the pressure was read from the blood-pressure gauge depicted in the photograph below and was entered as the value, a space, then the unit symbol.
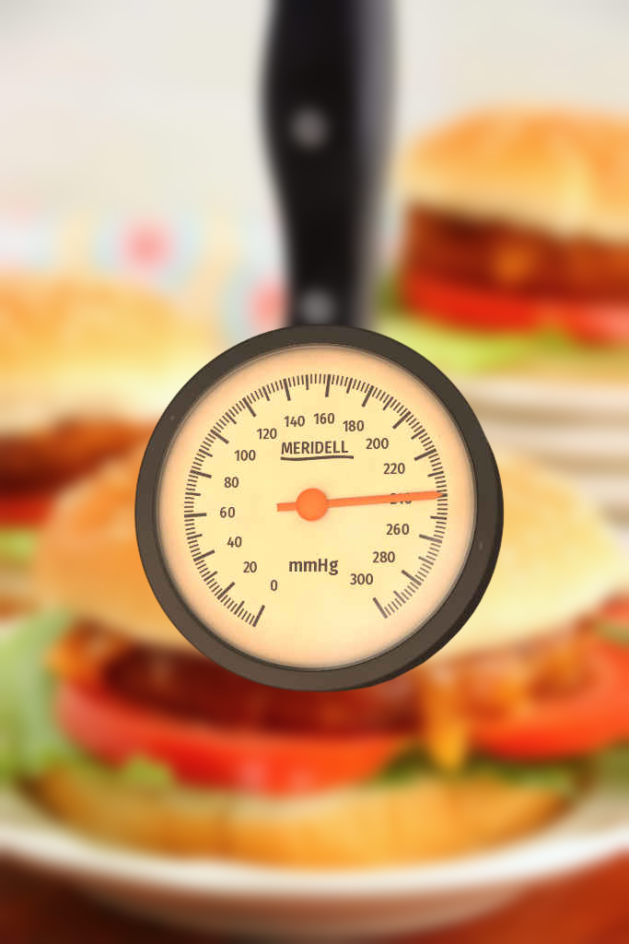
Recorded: 240 mmHg
